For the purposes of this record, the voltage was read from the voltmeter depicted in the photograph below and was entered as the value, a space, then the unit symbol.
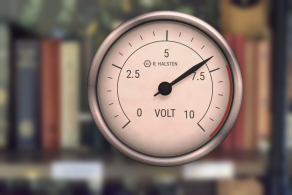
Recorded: 7 V
